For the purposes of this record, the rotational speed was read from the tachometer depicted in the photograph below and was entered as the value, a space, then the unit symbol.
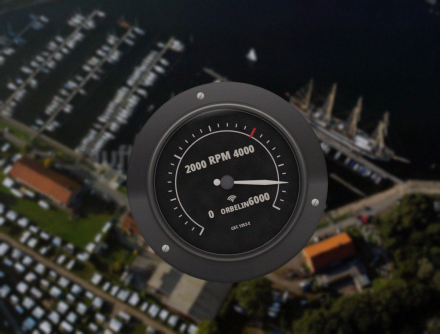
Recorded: 5400 rpm
